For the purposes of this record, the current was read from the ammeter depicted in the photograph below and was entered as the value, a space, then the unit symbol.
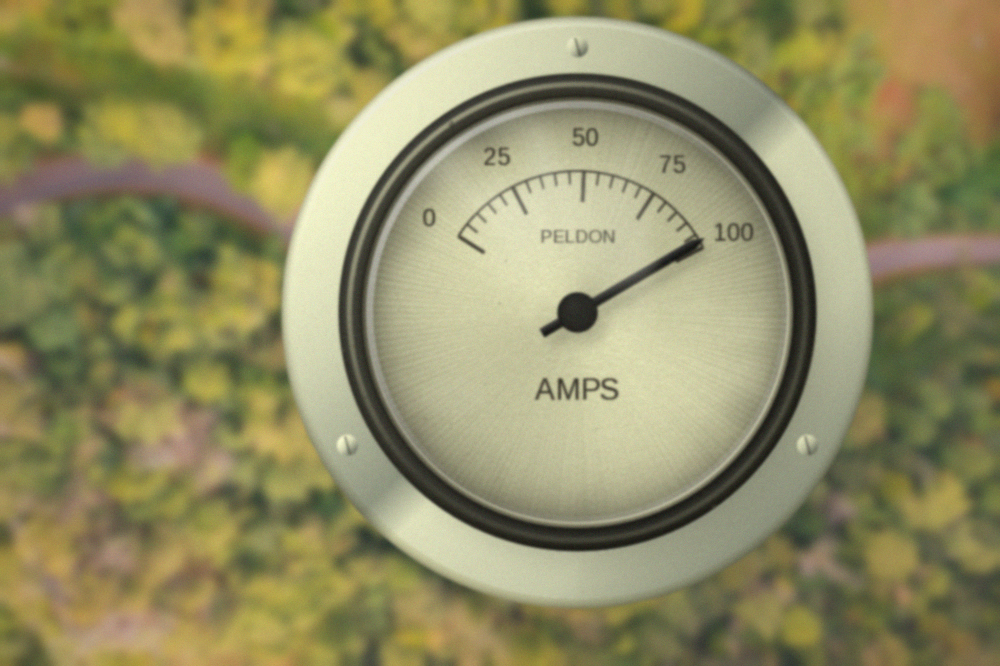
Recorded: 97.5 A
